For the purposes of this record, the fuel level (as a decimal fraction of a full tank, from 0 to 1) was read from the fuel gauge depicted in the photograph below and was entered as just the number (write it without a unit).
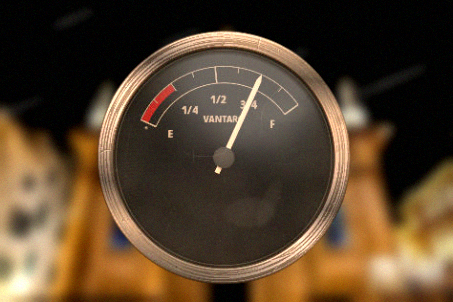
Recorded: 0.75
